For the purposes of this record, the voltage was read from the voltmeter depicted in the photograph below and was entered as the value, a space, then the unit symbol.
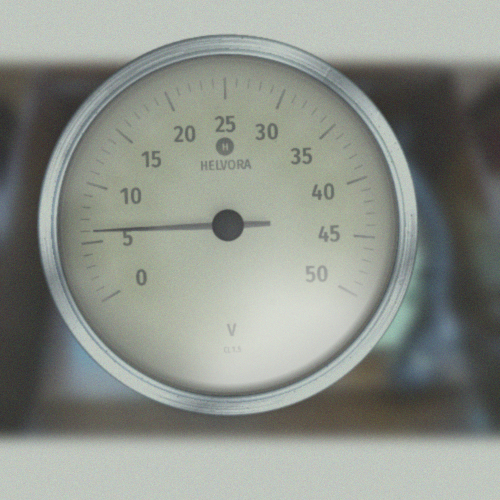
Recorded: 6 V
